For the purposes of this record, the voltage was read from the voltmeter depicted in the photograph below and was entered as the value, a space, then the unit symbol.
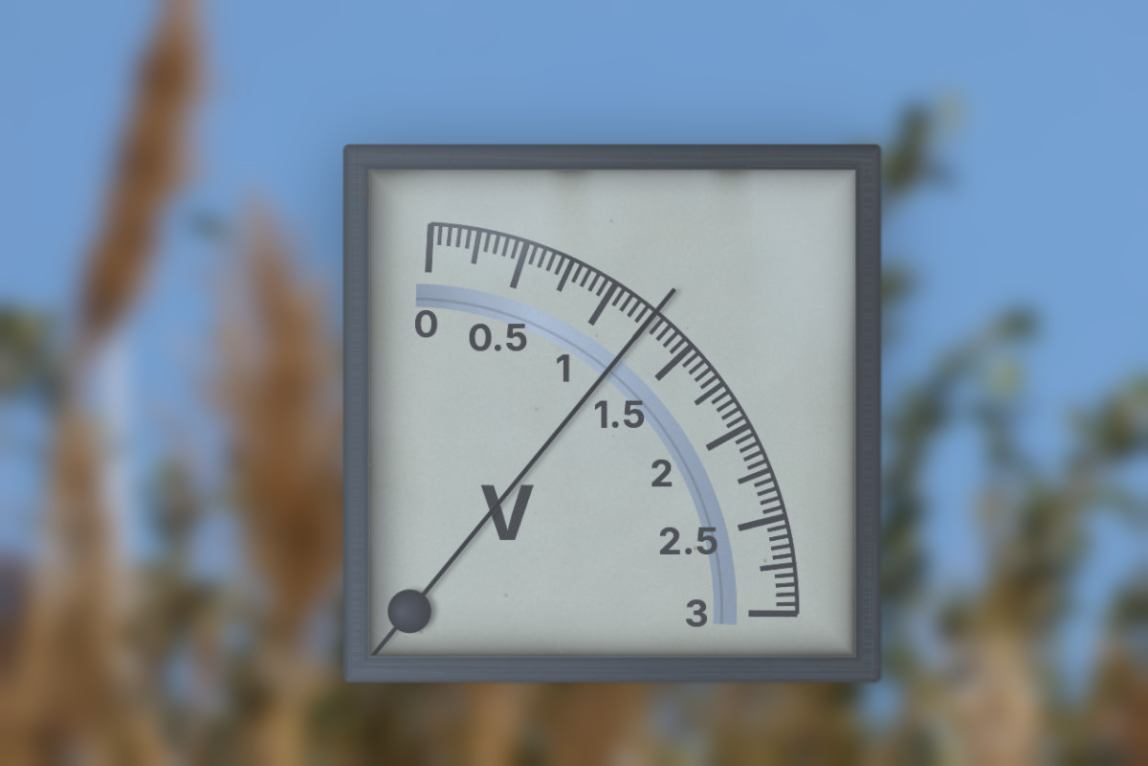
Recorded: 1.25 V
